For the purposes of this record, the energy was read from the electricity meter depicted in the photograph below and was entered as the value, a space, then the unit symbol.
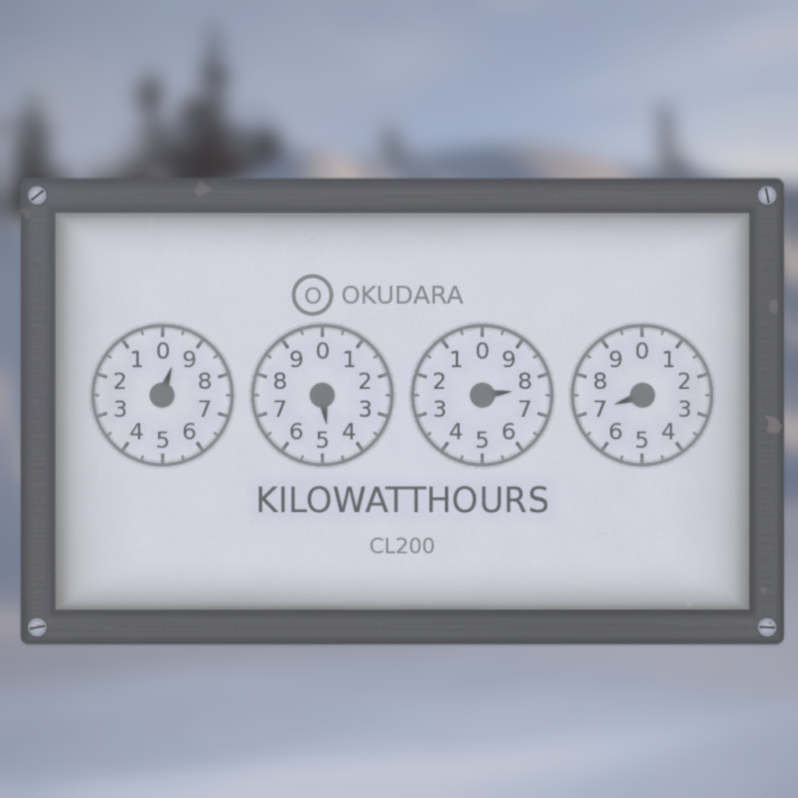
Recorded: 9477 kWh
